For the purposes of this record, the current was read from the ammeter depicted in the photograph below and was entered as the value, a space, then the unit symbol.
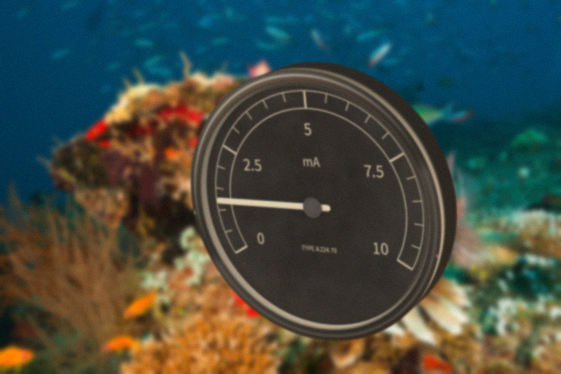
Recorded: 1.25 mA
